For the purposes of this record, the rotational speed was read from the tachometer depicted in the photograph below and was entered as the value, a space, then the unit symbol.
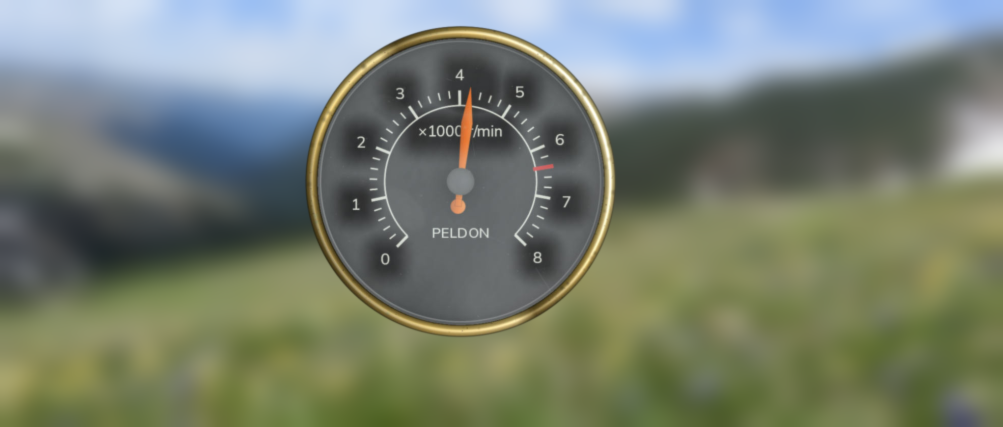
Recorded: 4200 rpm
